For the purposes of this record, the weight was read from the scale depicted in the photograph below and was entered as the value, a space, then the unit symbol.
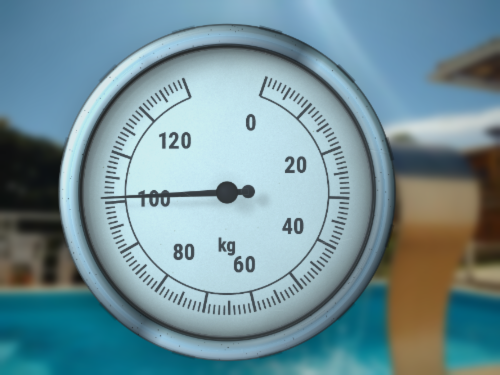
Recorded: 101 kg
